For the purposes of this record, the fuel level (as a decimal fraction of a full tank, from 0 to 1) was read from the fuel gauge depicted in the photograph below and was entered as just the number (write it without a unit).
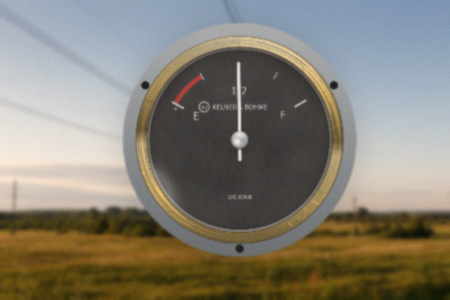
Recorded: 0.5
